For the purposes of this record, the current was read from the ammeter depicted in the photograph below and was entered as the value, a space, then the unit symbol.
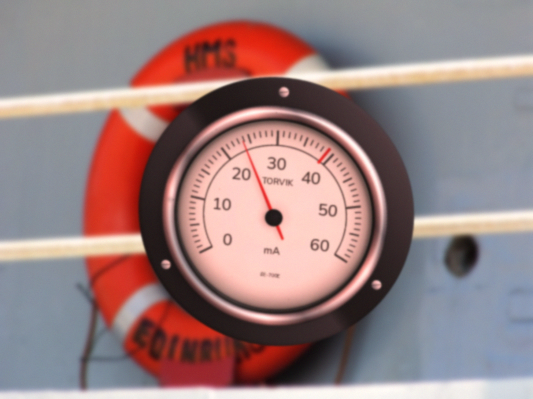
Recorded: 24 mA
